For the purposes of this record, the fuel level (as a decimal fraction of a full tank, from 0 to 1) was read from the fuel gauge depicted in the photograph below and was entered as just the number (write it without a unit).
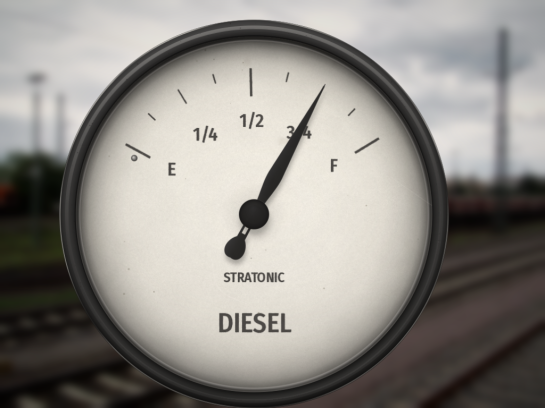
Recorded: 0.75
